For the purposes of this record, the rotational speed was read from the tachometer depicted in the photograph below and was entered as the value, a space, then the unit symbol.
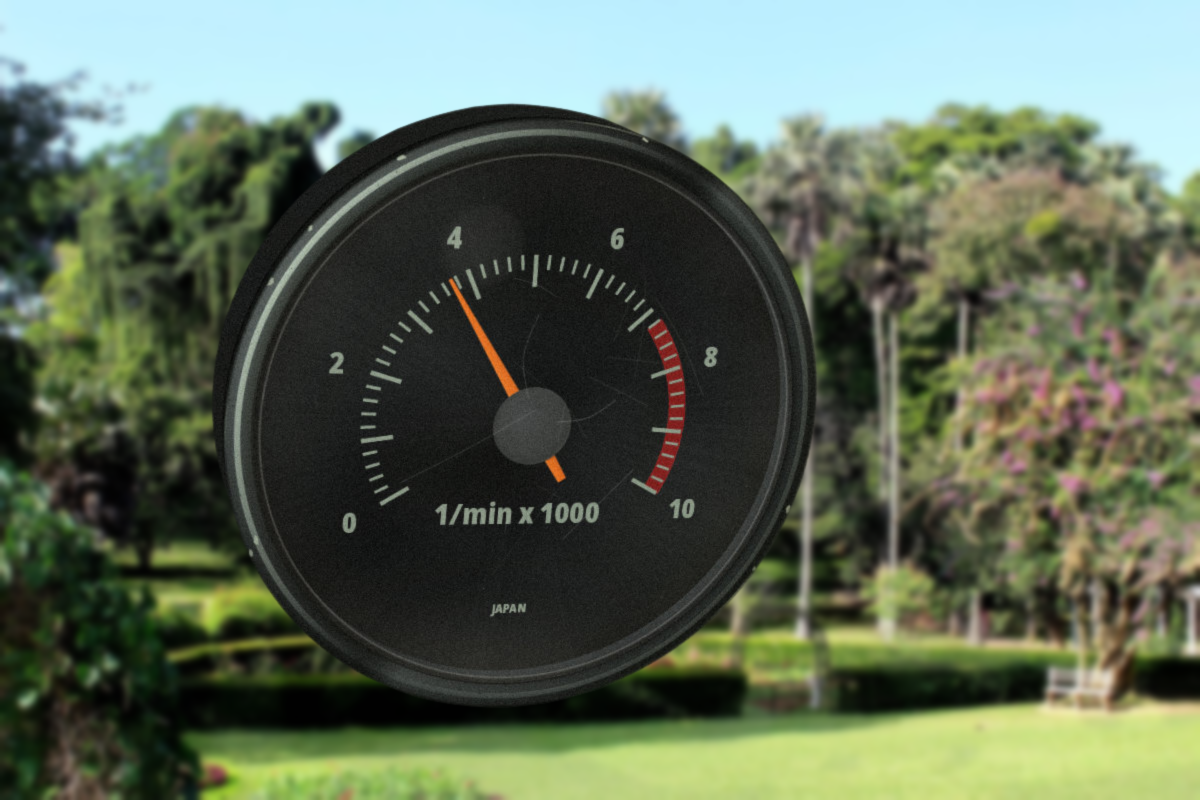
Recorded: 3700 rpm
